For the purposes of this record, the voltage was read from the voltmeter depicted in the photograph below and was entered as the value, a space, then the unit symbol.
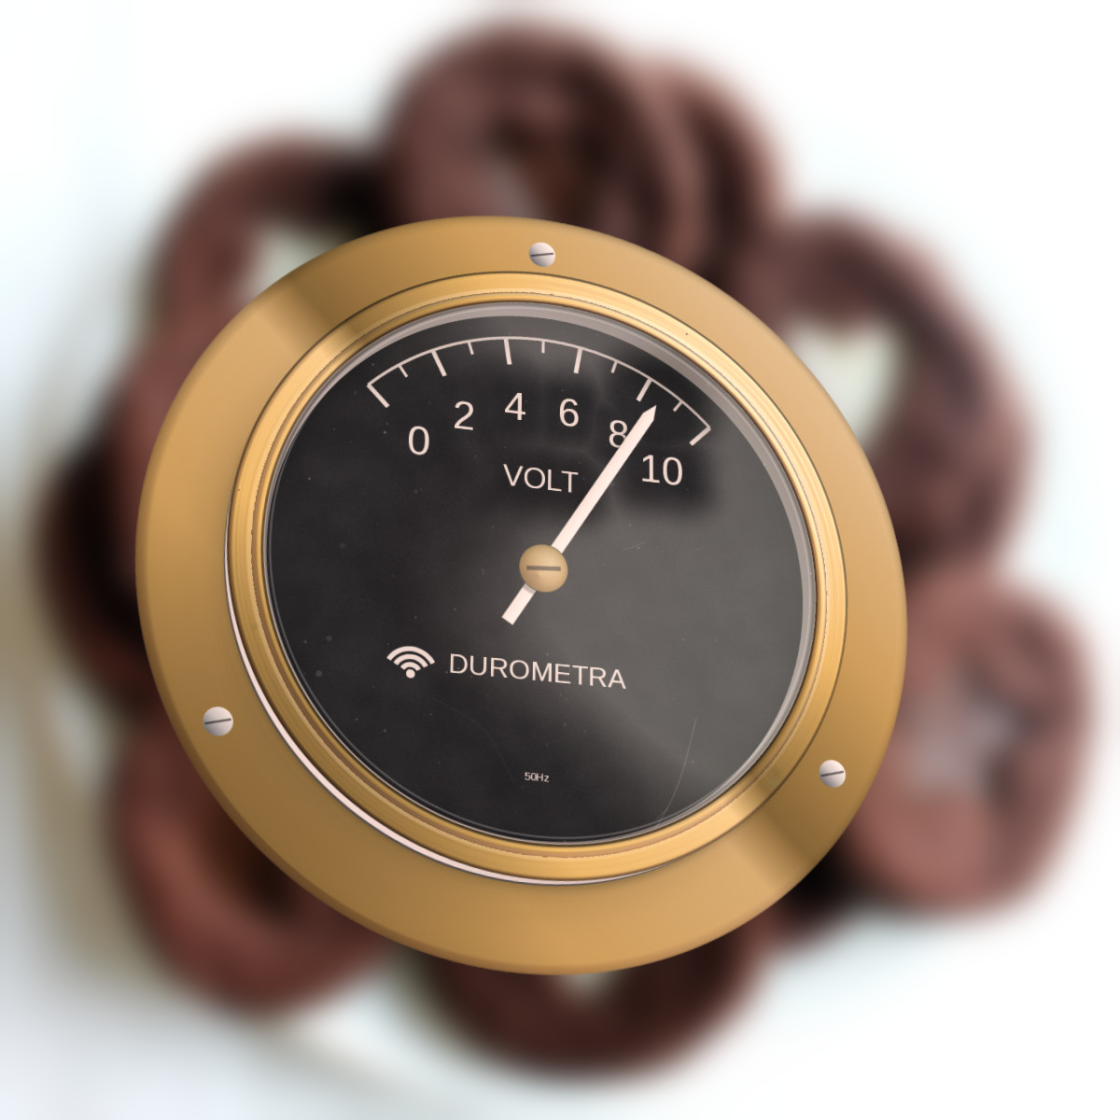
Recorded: 8.5 V
